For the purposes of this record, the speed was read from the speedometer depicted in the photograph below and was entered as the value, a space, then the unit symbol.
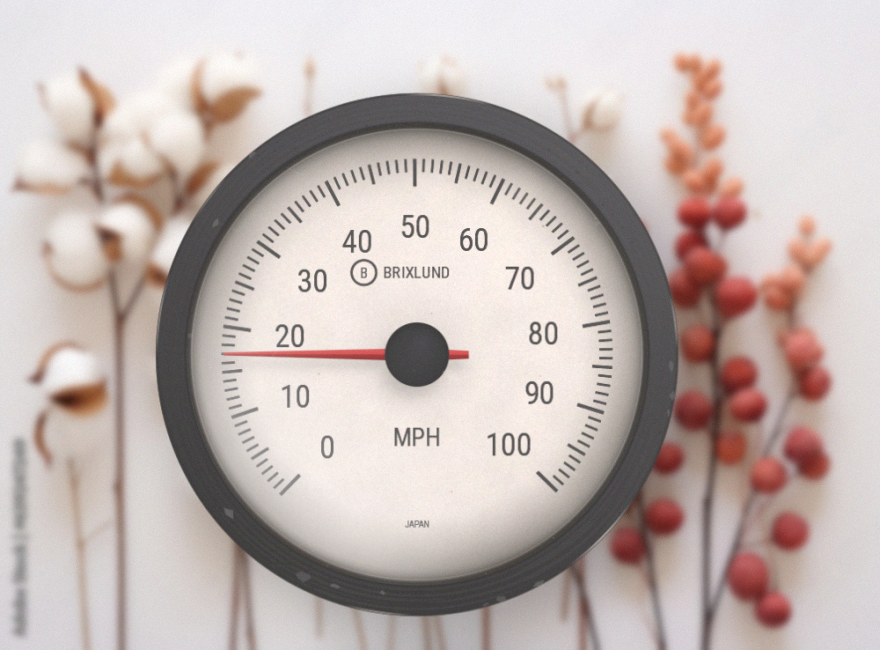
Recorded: 17 mph
